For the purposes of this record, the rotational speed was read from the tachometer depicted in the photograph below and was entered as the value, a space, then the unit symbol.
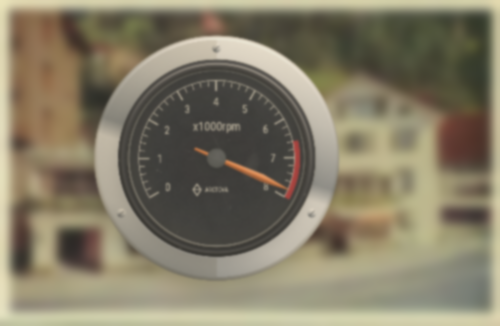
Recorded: 7800 rpm
